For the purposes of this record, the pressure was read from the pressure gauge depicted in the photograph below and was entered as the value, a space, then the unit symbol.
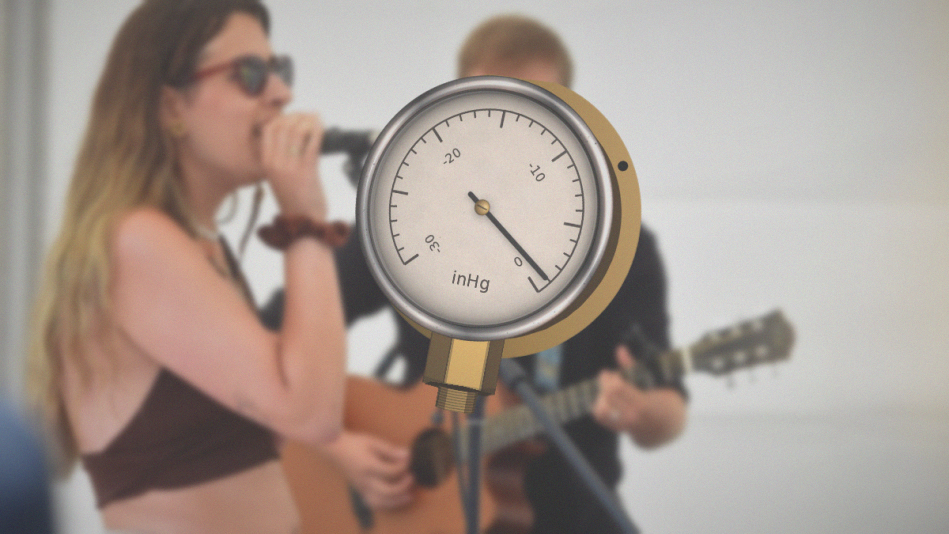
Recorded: -1 inHg
